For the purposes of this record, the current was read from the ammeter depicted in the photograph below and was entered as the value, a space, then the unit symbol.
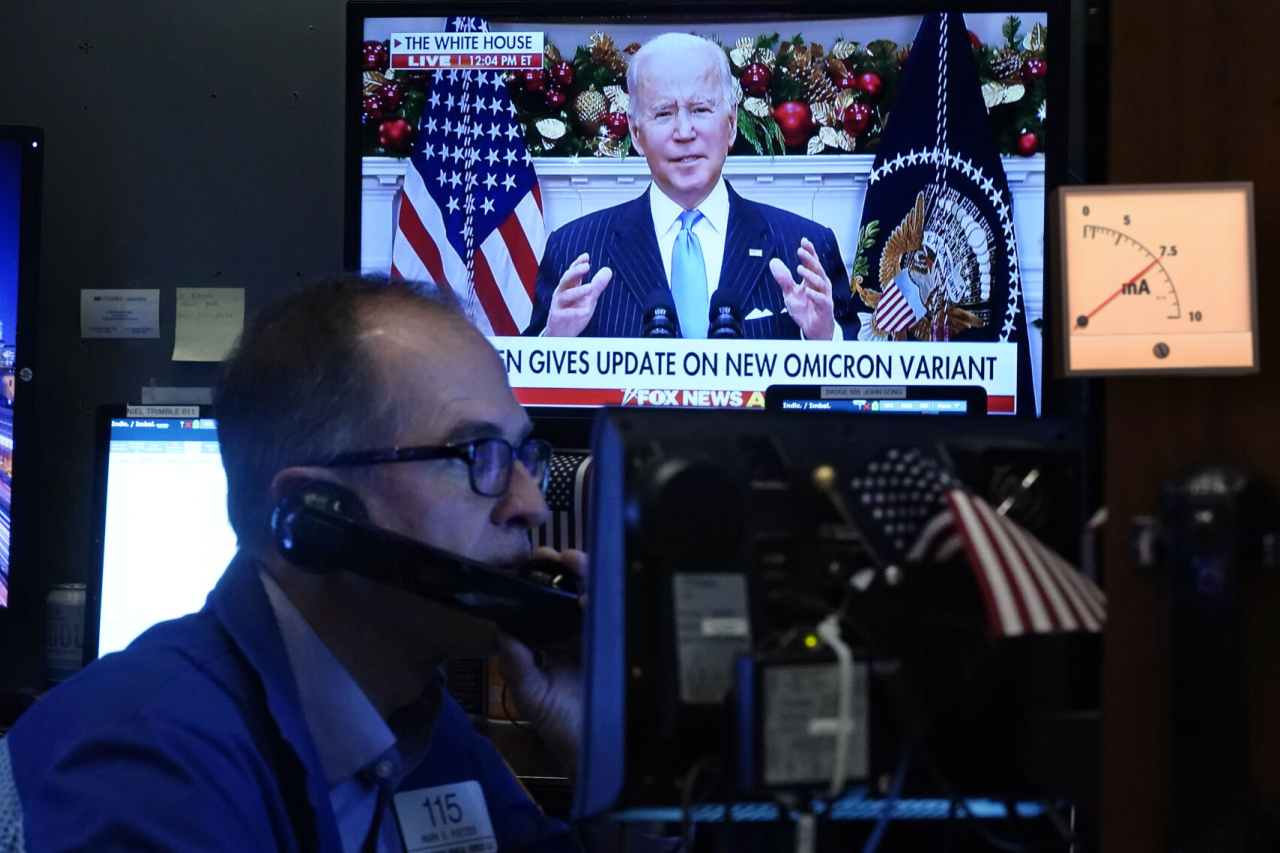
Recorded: 7.5 mA
